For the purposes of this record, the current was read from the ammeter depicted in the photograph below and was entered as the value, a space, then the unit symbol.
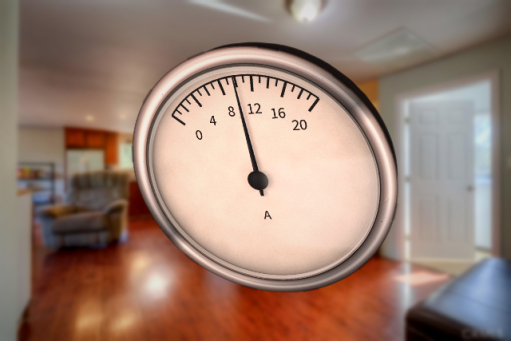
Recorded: 10 A
